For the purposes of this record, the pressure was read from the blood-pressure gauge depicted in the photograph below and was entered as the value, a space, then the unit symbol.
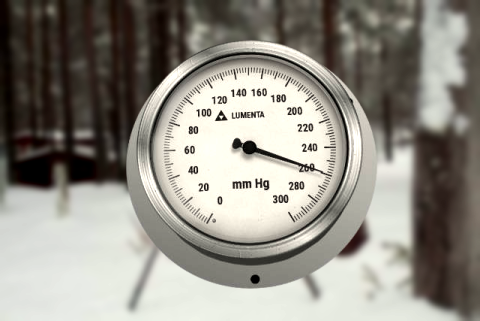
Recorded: 260 mmHg
